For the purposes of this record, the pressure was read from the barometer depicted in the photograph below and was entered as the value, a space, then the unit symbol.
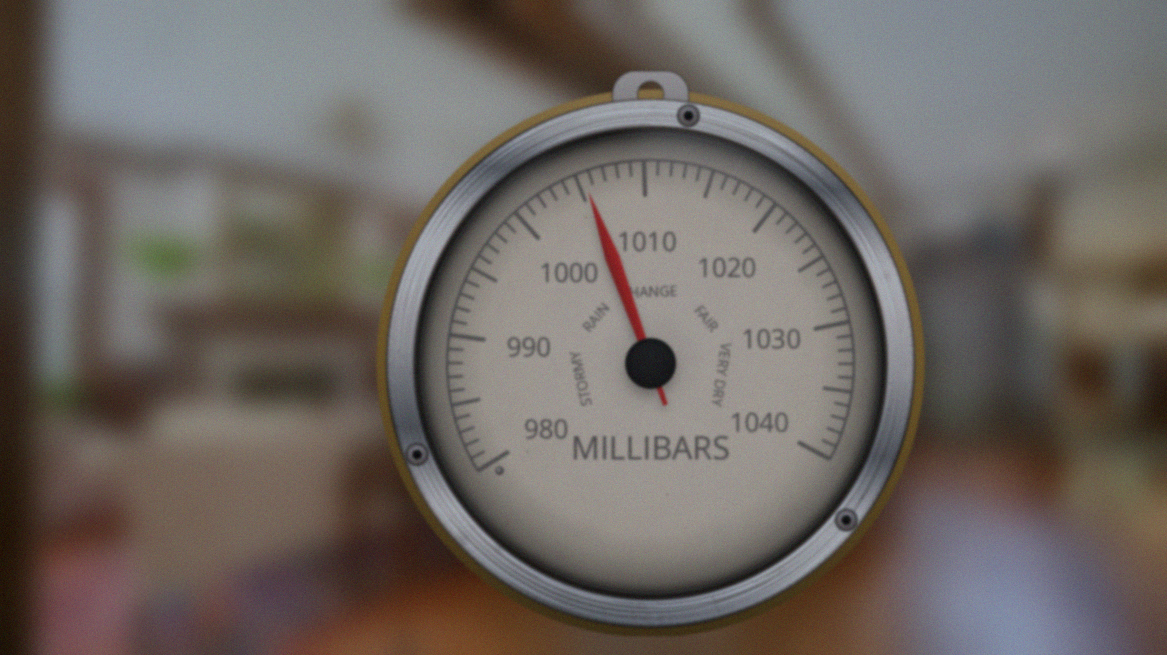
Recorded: 1005.5 mbar
